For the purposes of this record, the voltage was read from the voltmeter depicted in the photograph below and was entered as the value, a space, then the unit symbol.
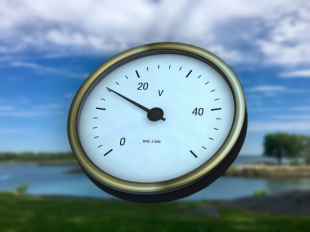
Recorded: 14 V
